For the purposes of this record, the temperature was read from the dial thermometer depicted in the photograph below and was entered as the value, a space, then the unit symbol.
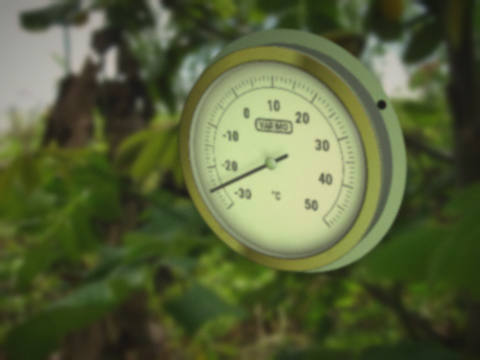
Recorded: -25 °C
